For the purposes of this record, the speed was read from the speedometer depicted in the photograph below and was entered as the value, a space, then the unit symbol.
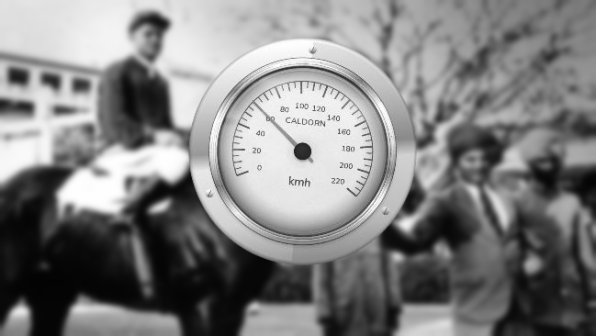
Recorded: 60 km/h
